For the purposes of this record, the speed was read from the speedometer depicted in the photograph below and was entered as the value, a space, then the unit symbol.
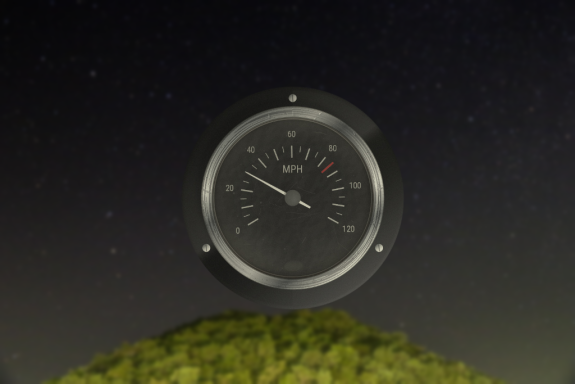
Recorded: 30 mph
